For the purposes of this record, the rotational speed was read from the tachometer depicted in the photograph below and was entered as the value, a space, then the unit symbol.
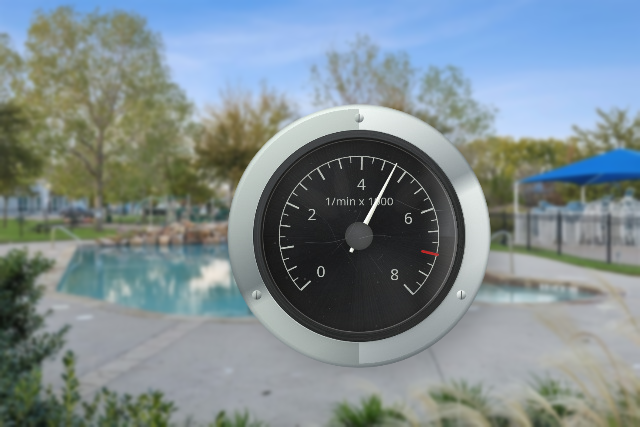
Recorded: 4750 rpm
